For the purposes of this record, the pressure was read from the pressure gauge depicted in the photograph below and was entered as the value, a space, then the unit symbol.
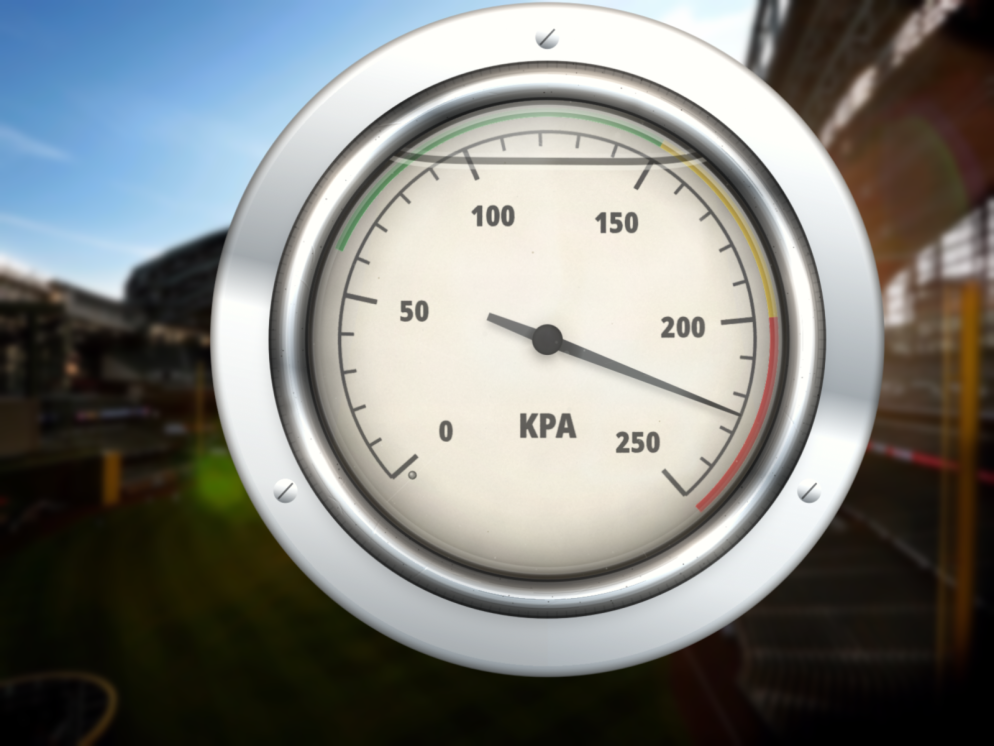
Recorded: 225 kPa
